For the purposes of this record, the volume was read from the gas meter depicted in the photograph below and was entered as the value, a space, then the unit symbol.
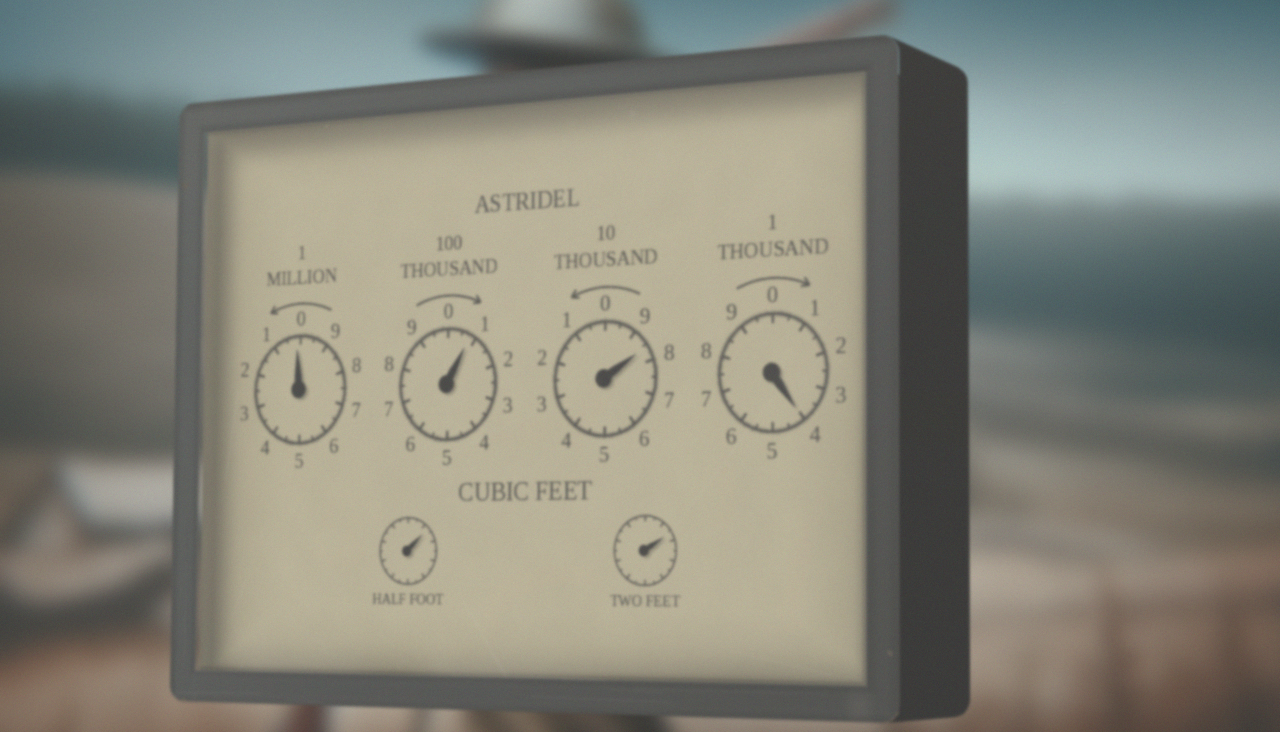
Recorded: 8400 ft³
